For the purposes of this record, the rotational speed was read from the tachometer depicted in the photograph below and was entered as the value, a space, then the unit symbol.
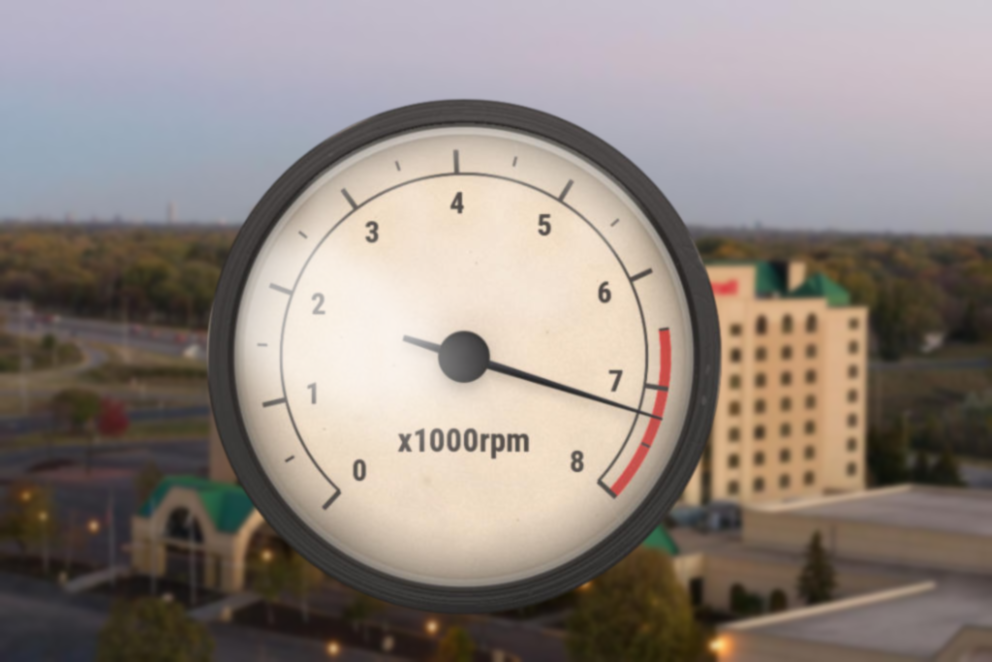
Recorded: 7250 rpm
